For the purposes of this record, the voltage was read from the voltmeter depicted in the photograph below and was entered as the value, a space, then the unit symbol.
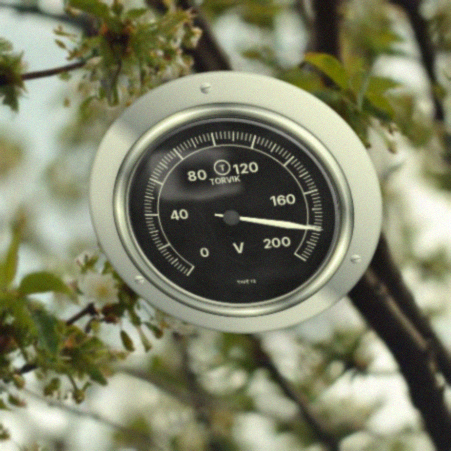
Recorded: 180 V
